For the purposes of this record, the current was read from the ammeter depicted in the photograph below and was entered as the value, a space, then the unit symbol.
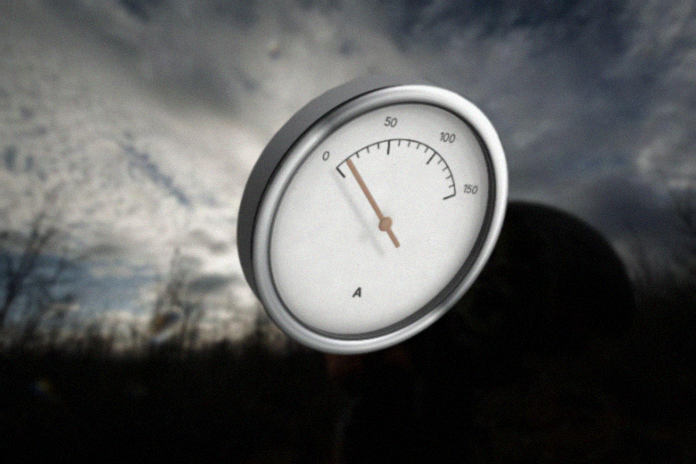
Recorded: 10 A
